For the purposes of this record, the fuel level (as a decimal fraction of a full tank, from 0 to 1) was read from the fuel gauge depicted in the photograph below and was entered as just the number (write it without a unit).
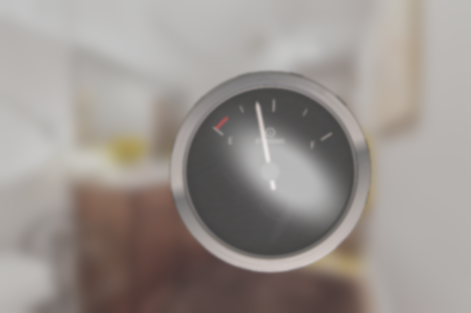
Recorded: 0.375
